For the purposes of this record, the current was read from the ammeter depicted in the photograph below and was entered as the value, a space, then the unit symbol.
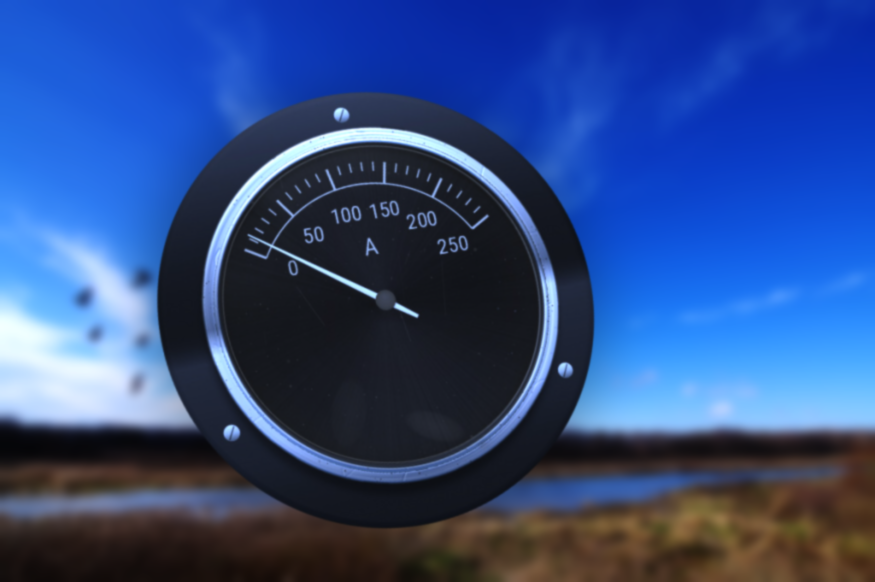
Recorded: 10 A
